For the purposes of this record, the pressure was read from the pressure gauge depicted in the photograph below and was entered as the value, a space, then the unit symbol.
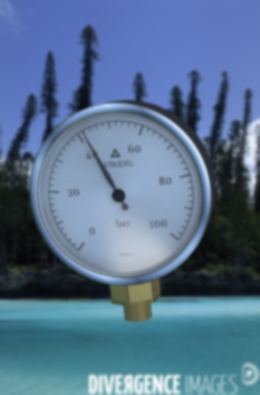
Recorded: 42 bar
